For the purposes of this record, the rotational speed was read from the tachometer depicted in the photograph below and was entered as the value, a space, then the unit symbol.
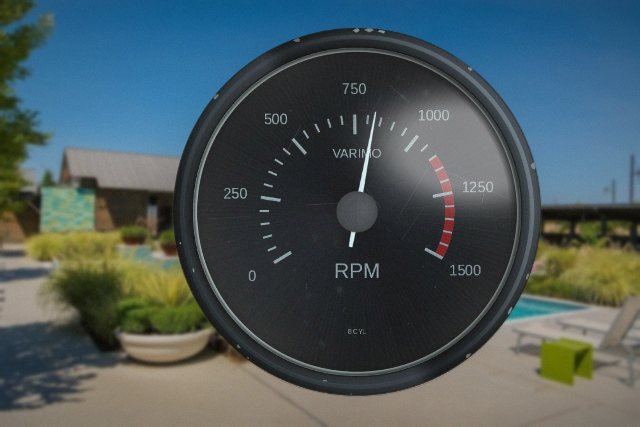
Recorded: 825 rpm
